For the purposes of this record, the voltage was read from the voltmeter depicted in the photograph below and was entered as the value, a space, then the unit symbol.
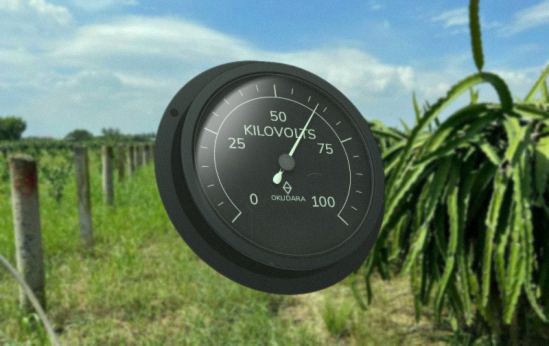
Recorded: 62.5 kV
